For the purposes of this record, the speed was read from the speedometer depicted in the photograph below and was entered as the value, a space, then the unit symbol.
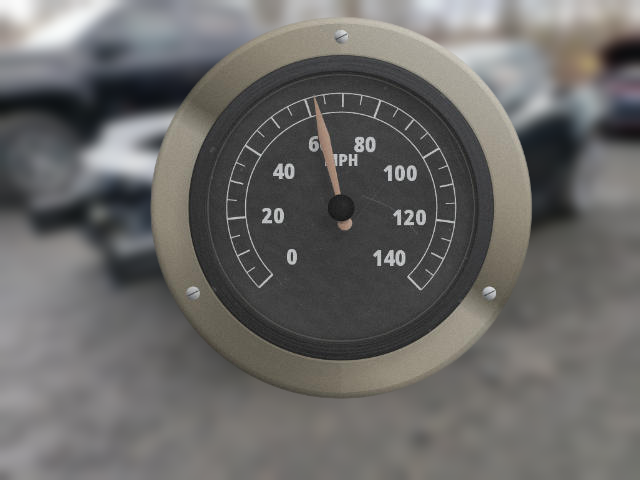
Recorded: 62.5 mph
